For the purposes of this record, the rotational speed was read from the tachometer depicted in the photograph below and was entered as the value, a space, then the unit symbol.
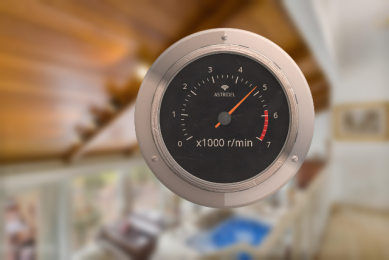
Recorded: 4800 rpm
